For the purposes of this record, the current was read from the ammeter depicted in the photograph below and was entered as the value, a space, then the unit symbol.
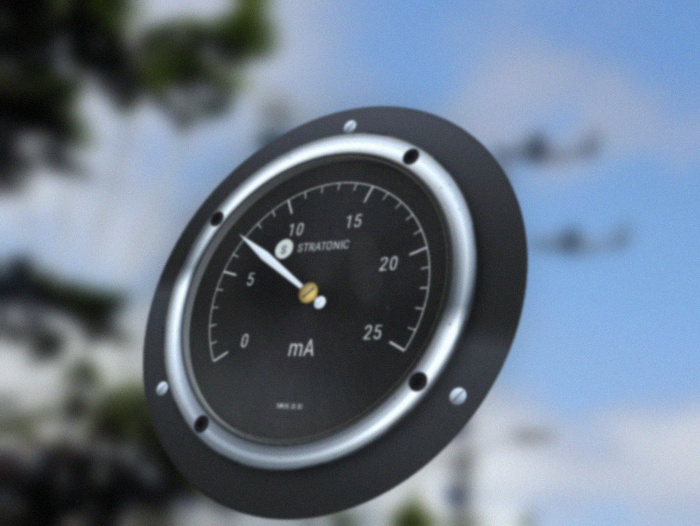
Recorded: 7 mA
